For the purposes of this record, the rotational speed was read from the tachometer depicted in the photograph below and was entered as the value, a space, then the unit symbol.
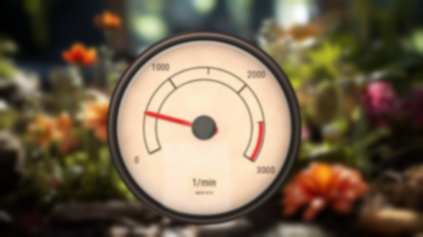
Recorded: 500 rpm
